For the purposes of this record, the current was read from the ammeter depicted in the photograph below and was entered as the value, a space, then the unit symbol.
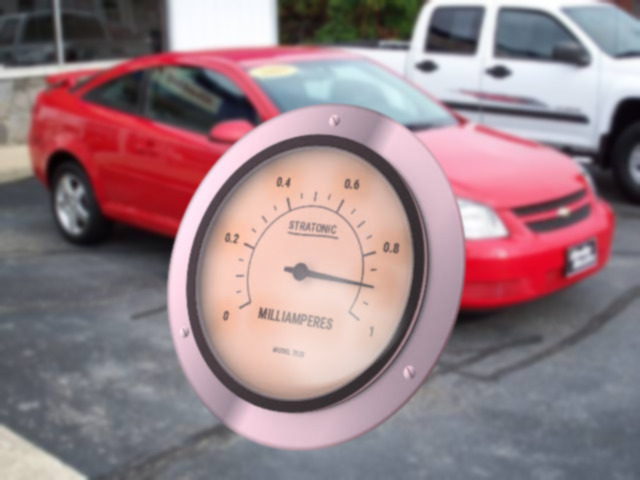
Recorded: 0.9 mA
